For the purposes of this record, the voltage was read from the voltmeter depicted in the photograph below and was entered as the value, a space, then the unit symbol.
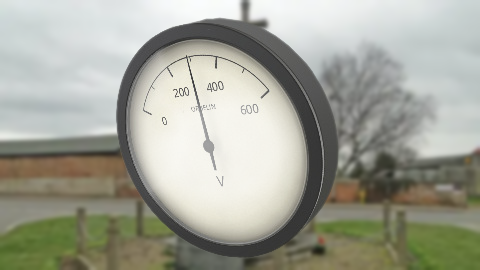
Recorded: 300 V
